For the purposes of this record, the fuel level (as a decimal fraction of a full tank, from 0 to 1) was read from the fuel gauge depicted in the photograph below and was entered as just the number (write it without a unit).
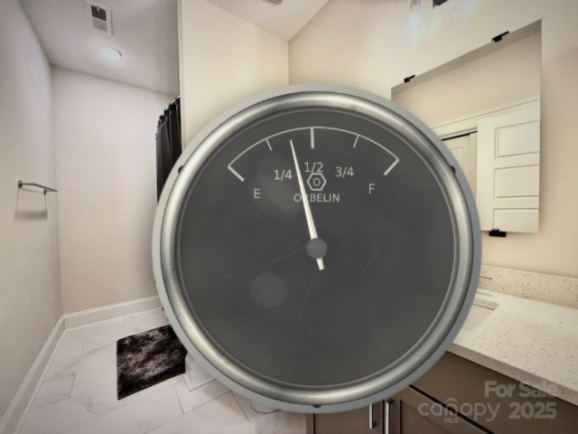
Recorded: 0.375
